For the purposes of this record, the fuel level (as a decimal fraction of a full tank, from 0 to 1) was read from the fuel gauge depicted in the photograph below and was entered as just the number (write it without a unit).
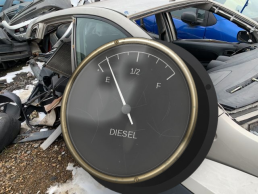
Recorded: 0.125
